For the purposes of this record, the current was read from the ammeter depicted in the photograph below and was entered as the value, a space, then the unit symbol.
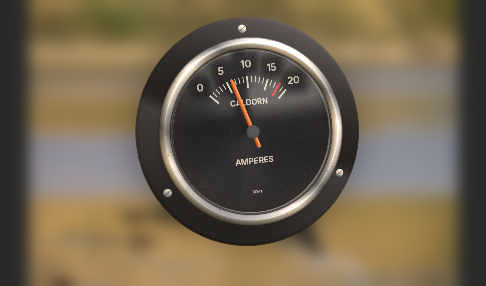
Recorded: 6 A
